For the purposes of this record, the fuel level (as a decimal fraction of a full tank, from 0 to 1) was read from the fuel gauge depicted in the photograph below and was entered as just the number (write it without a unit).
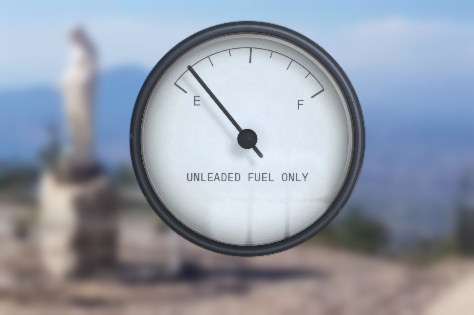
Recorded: 0.125
